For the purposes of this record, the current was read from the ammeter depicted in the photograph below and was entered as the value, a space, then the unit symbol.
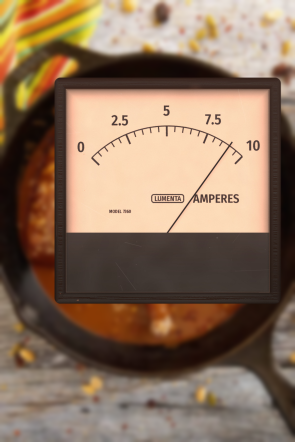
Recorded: 9 A
